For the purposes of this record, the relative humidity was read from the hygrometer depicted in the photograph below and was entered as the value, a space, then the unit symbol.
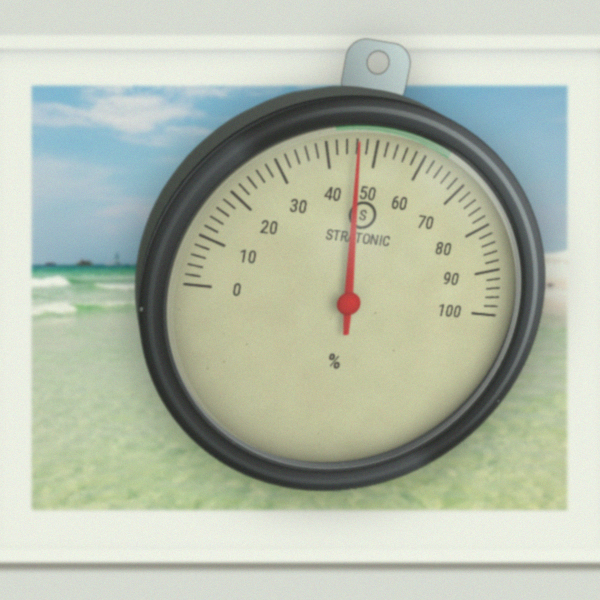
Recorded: 46 %
